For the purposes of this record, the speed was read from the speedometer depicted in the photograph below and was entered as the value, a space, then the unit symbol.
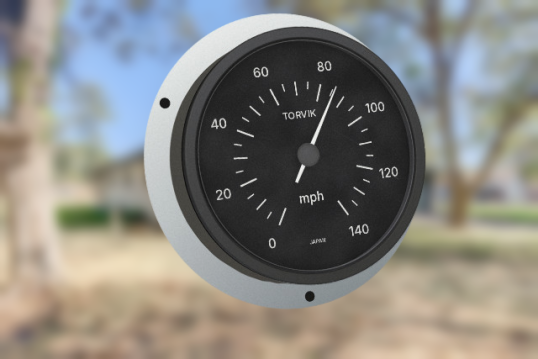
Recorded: 85 mph
